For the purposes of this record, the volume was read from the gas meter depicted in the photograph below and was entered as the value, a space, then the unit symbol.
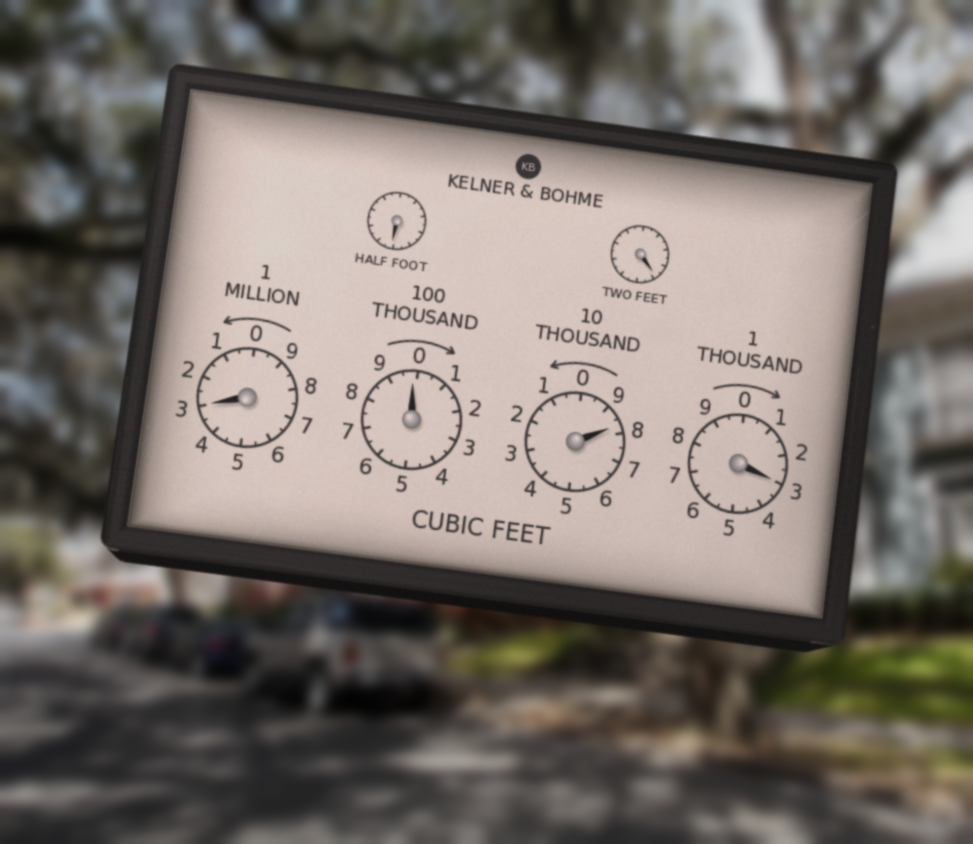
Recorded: 298300 ft³
